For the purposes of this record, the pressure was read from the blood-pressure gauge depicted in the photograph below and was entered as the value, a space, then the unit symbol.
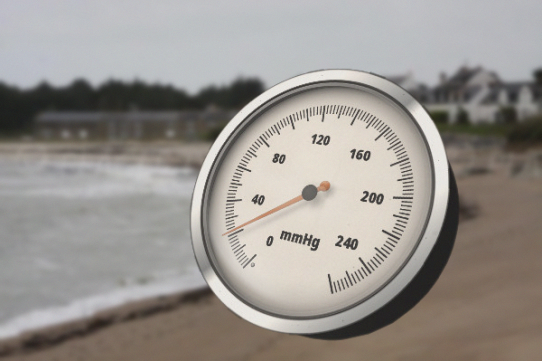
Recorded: 20 mmHg
